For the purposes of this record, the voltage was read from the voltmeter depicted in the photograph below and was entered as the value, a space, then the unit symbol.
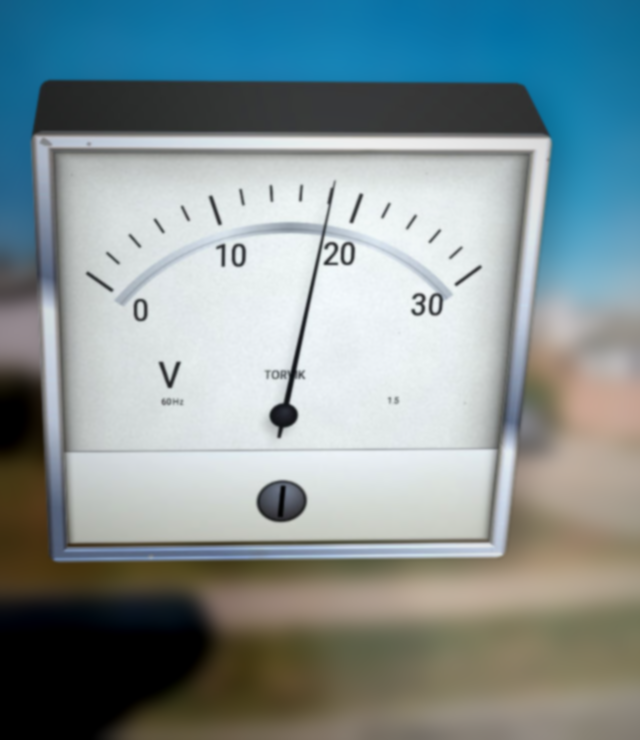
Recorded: 18 V
